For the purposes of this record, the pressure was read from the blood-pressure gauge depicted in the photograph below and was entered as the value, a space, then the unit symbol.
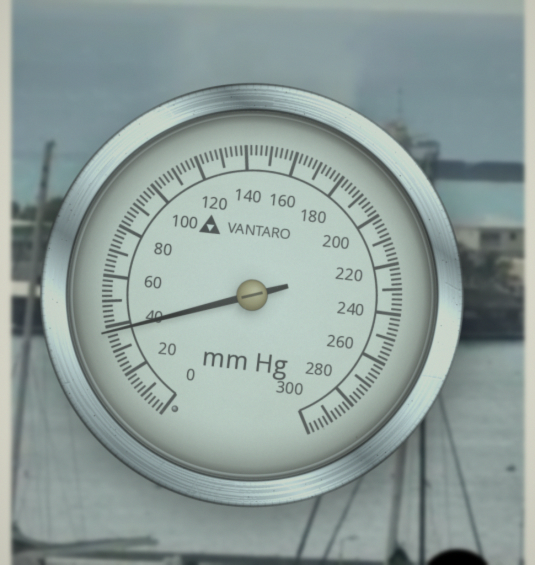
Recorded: 38 mmHg
